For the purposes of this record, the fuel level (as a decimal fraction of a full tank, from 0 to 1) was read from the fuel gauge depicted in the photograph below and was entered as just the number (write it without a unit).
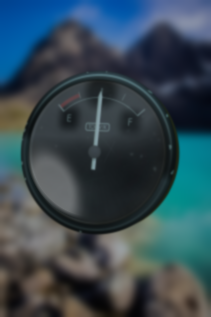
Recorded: 0.5
